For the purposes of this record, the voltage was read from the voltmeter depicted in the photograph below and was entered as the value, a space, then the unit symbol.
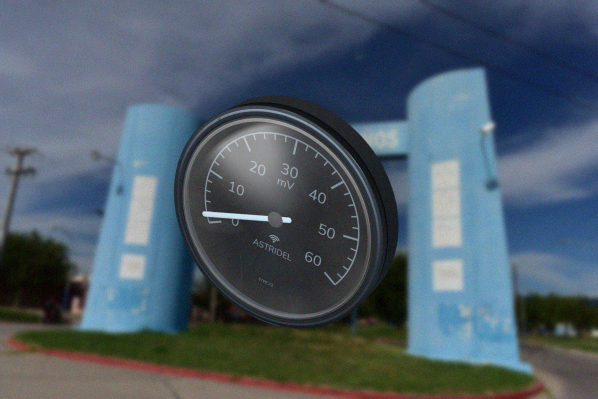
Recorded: 2 mV
